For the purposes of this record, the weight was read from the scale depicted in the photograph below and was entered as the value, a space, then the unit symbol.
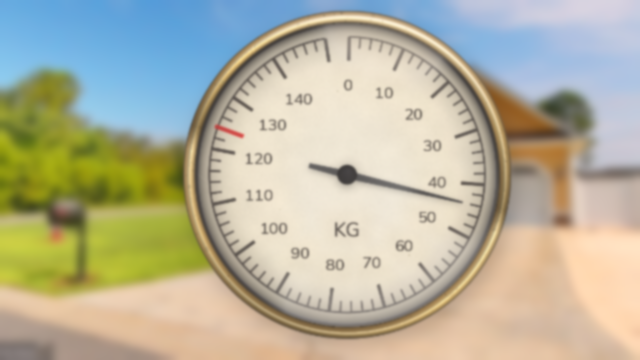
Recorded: 44 kg
